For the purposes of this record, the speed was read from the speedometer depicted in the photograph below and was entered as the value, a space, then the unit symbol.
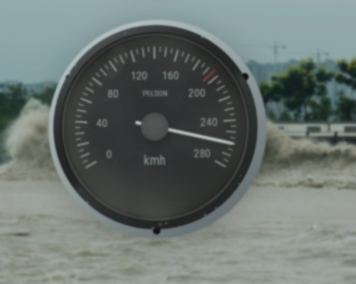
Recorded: 260 km/h
